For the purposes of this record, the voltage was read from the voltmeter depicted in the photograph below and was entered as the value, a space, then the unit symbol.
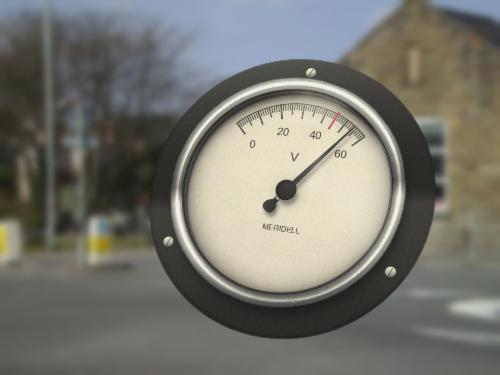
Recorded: 55 V
